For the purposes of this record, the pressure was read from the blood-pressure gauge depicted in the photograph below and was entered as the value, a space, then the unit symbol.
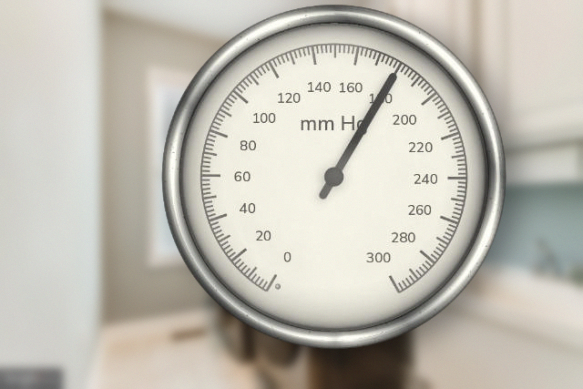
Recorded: 180 mmHg
